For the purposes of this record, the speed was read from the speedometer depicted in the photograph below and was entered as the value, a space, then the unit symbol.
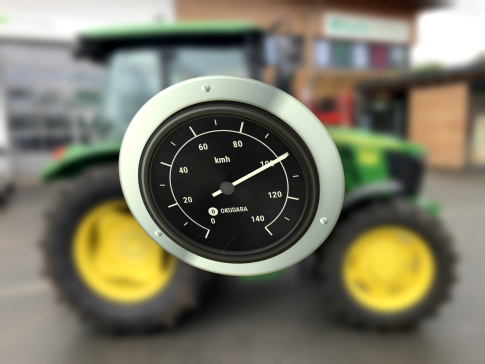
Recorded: 100 km/h
